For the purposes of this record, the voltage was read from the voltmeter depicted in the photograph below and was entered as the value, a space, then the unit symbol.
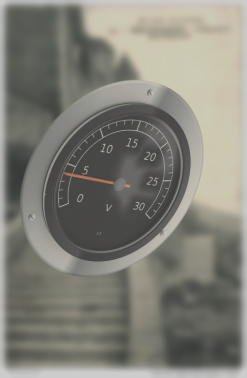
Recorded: 4 V
